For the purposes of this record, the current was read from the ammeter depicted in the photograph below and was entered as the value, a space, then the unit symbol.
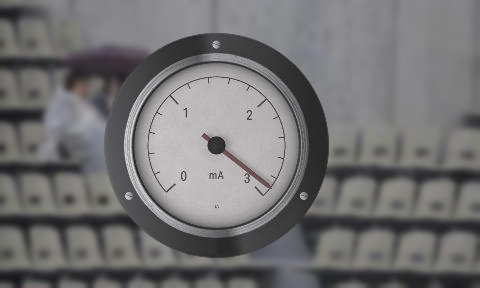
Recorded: 2.9 mA
